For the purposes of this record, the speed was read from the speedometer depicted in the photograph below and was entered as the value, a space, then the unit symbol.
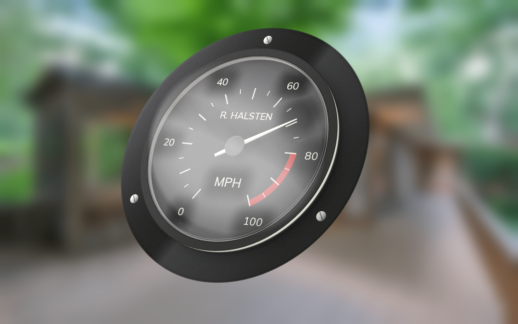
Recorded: 70 mph
